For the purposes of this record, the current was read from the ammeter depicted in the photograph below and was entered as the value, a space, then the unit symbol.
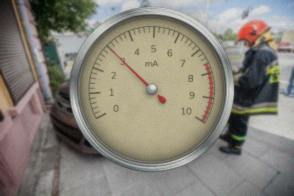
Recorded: 3 mA
